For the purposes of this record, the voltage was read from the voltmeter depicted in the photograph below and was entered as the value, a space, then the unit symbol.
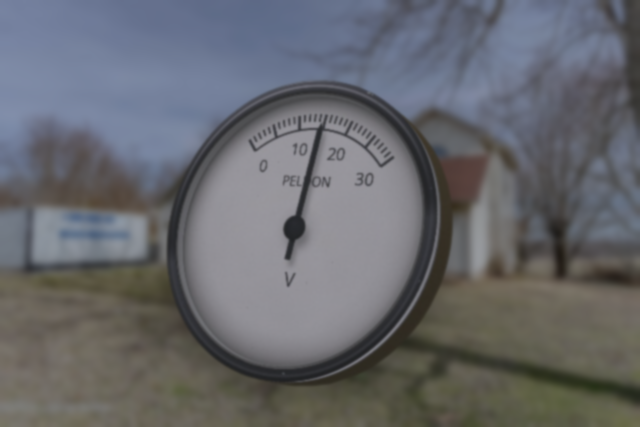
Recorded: 15 V
